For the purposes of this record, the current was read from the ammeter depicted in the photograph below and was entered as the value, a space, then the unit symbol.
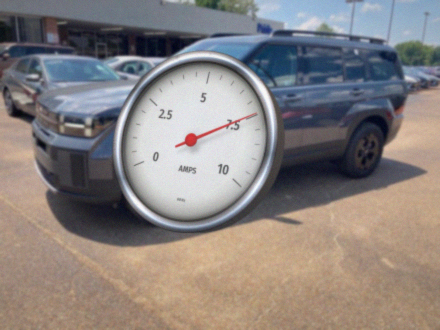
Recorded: 7.5 A
